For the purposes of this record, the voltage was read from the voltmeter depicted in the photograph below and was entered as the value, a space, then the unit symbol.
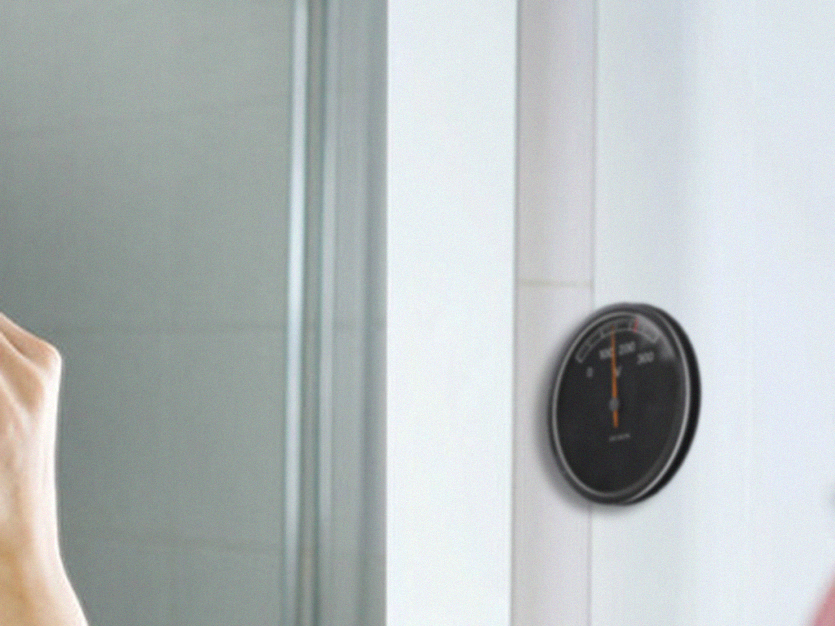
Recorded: 150 V
